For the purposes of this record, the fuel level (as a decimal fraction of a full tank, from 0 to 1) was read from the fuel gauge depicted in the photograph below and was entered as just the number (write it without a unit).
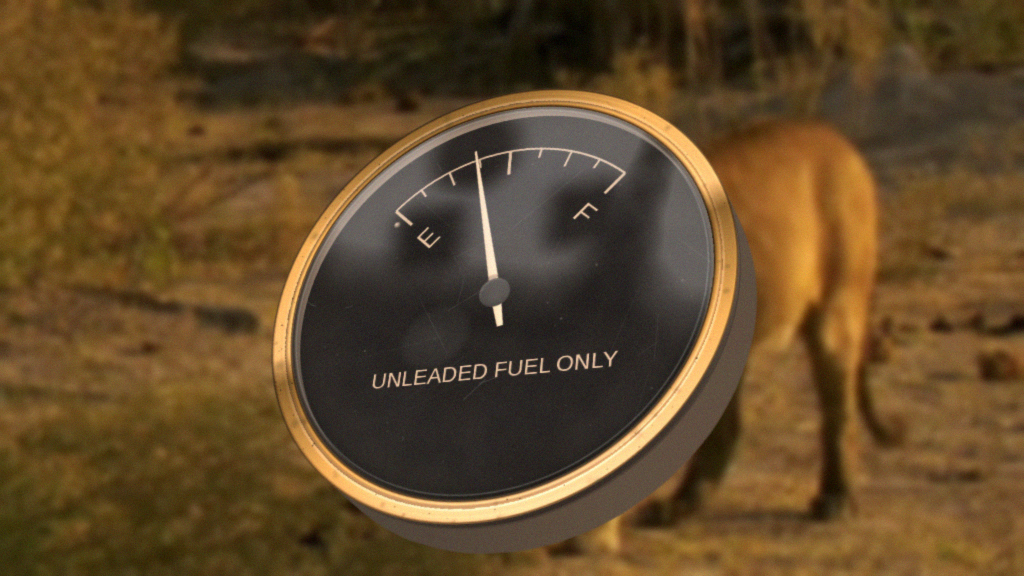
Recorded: 0.375
